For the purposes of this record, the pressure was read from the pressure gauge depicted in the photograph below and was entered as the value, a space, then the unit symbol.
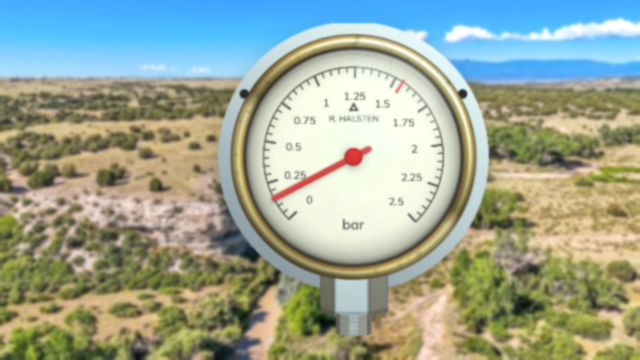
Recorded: 0.15 bar
